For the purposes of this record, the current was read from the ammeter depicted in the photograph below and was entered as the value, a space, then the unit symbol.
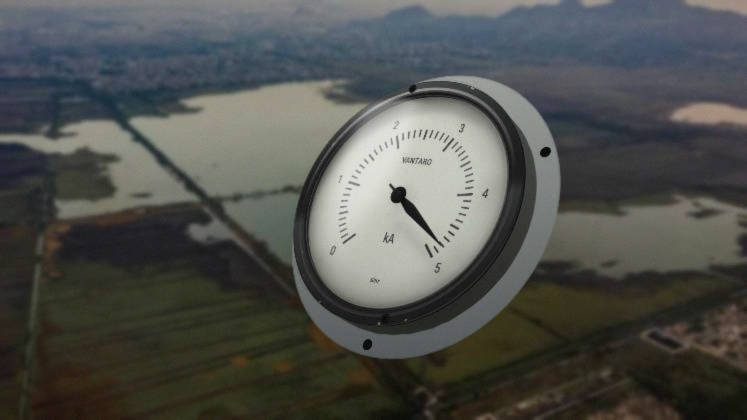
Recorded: 4.8 kA
